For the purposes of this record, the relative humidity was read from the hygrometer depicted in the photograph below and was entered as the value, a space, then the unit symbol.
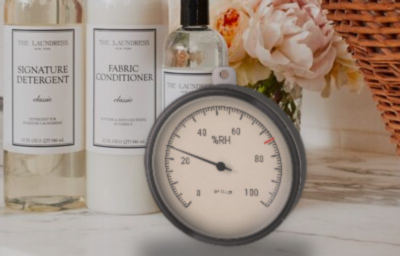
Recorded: 25 %
